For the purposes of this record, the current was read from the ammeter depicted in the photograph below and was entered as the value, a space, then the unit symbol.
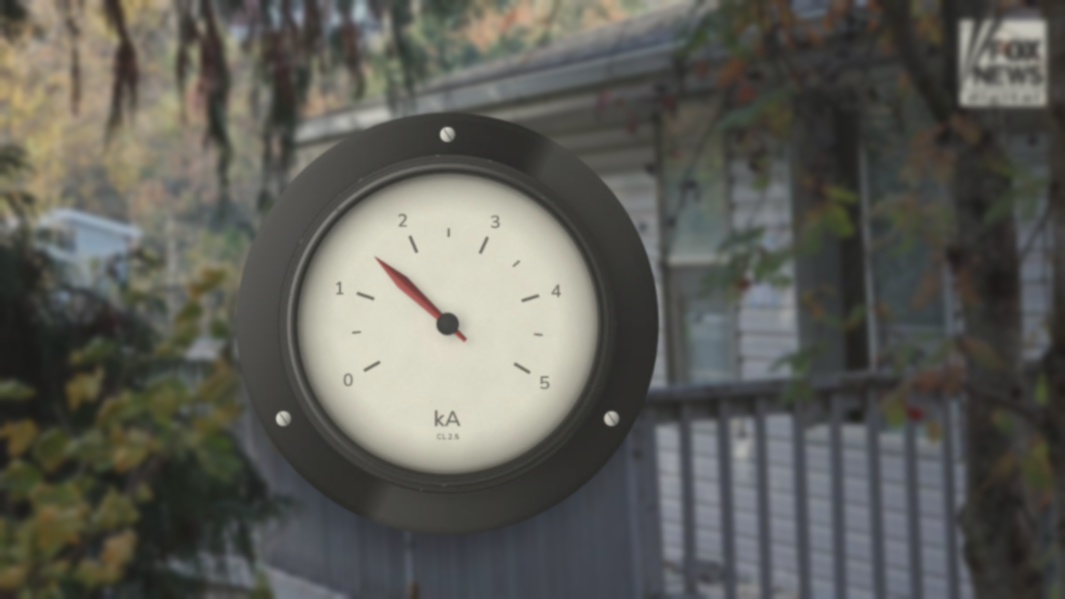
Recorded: 1.5 kA
